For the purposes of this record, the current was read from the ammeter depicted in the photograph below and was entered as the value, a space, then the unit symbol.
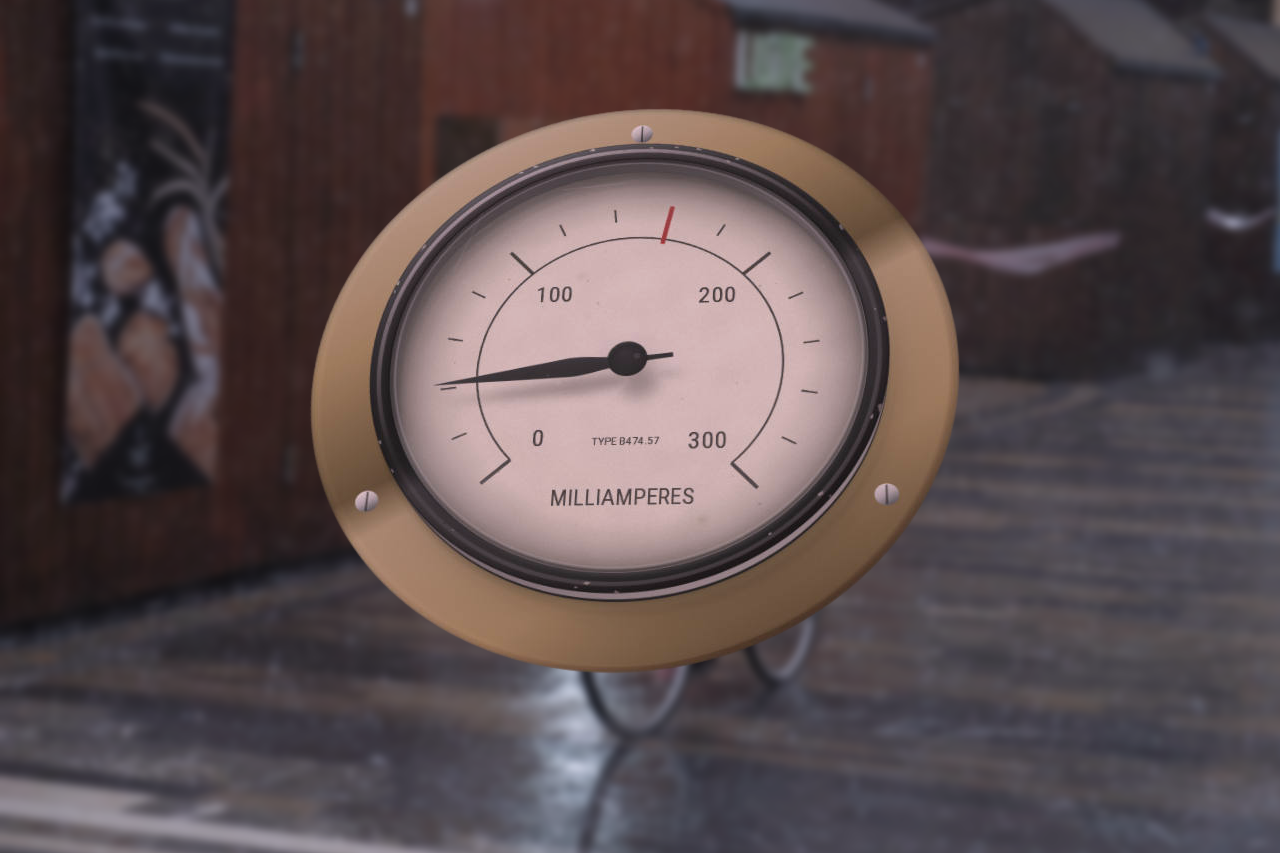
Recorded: 40 mA
